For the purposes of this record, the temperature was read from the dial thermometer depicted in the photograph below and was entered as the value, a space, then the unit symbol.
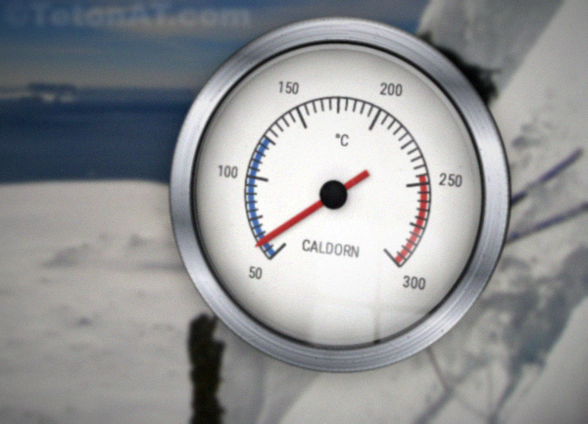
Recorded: 60 °C
